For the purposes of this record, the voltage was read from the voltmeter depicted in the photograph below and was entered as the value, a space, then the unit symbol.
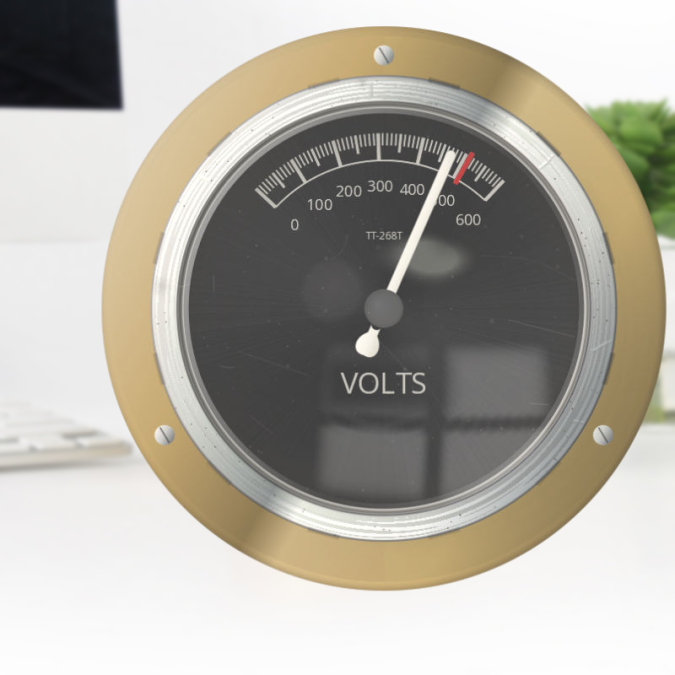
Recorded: 470 V
